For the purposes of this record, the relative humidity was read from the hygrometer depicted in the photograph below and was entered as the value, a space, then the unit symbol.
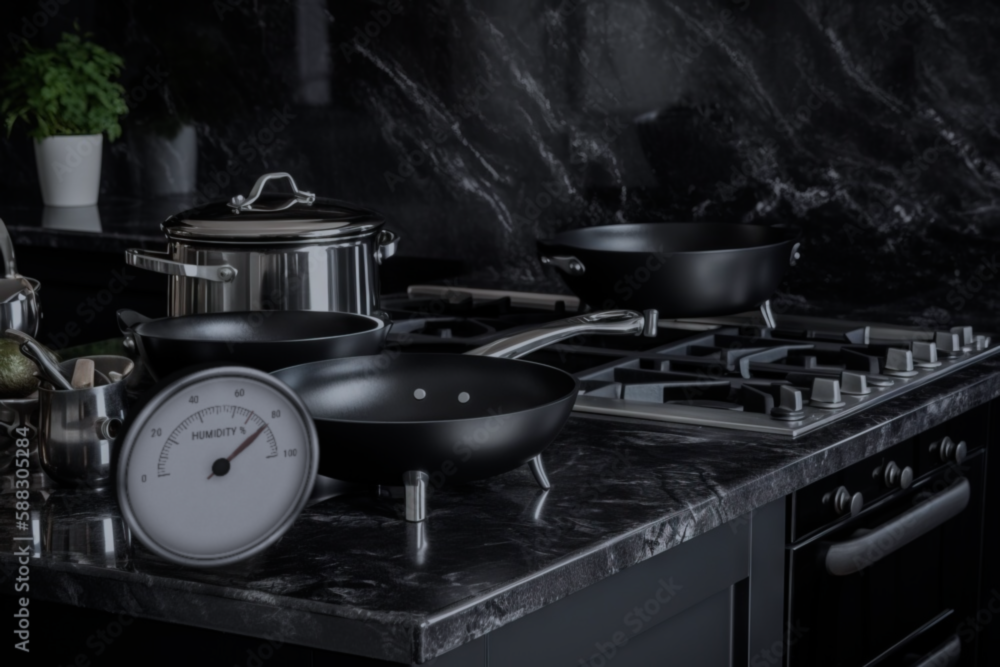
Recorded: 80 %
